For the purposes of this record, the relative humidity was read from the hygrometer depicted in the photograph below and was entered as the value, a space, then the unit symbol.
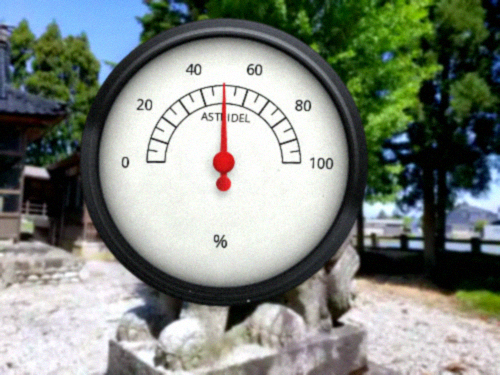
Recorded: 50 %
